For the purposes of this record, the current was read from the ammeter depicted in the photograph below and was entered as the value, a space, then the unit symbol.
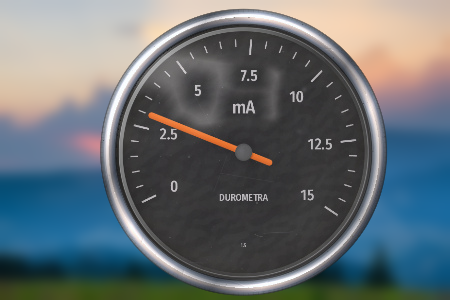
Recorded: 3 mA
